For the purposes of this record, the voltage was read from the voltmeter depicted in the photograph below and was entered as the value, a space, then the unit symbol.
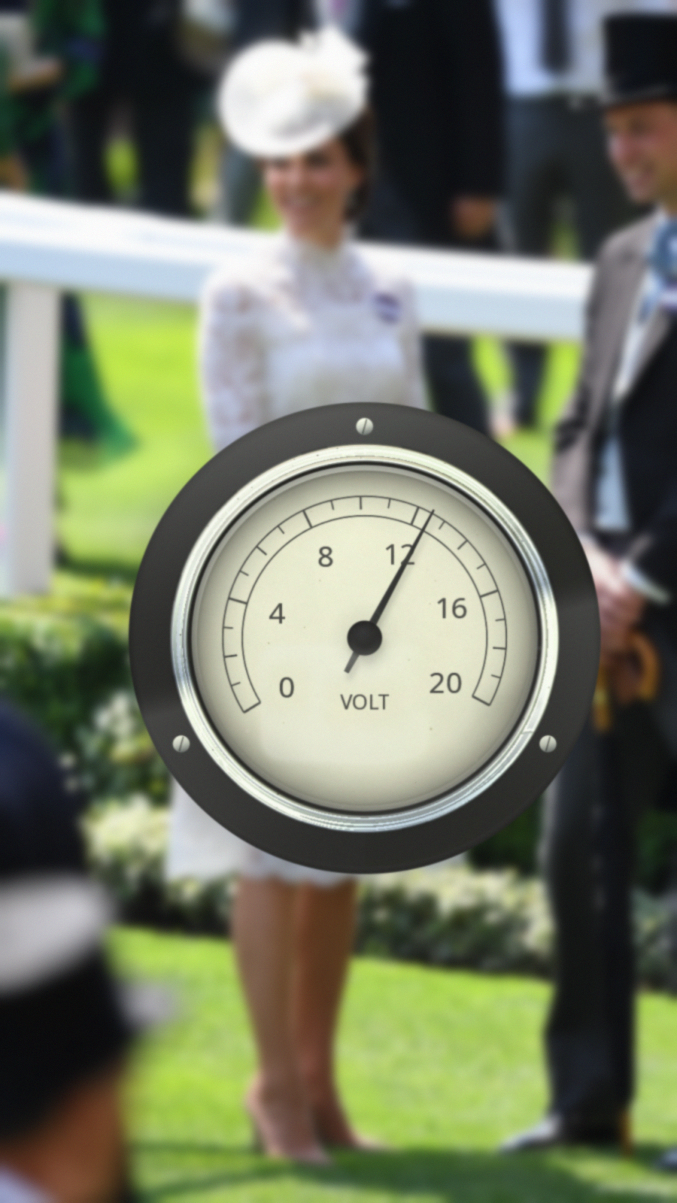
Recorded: 12.5 V
